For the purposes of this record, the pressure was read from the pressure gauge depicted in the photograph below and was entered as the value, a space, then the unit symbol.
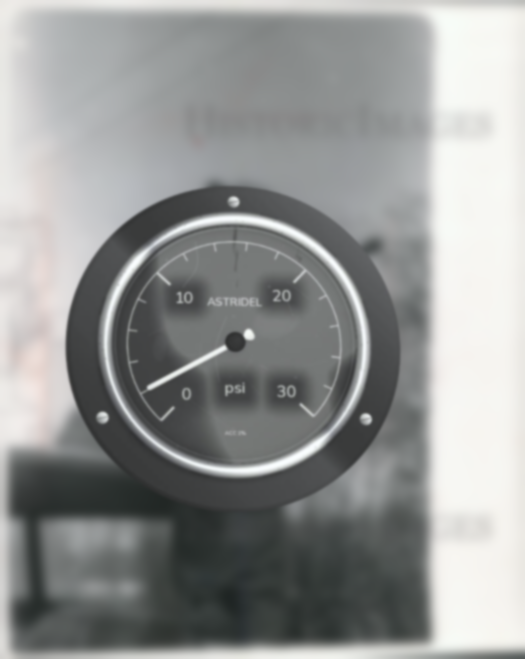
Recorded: 2 psi
